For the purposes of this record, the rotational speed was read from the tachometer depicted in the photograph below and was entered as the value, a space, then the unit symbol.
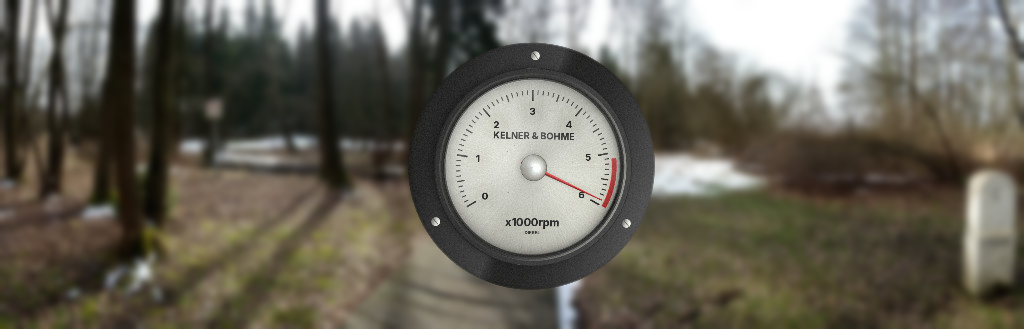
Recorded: 5900 rpm
